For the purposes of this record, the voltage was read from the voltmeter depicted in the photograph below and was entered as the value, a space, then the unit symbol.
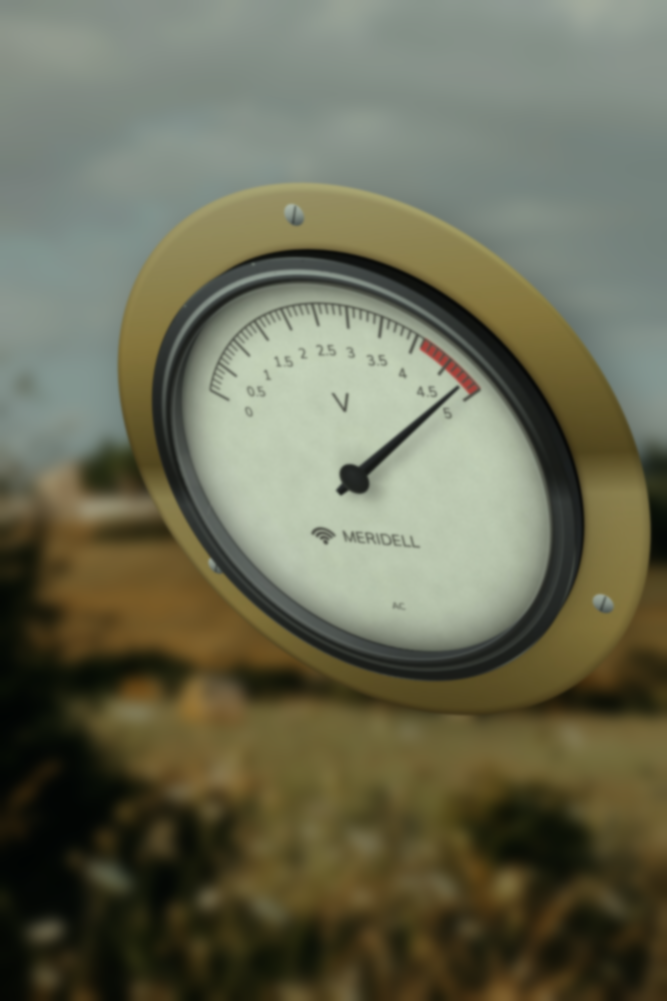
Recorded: 4.8 V
